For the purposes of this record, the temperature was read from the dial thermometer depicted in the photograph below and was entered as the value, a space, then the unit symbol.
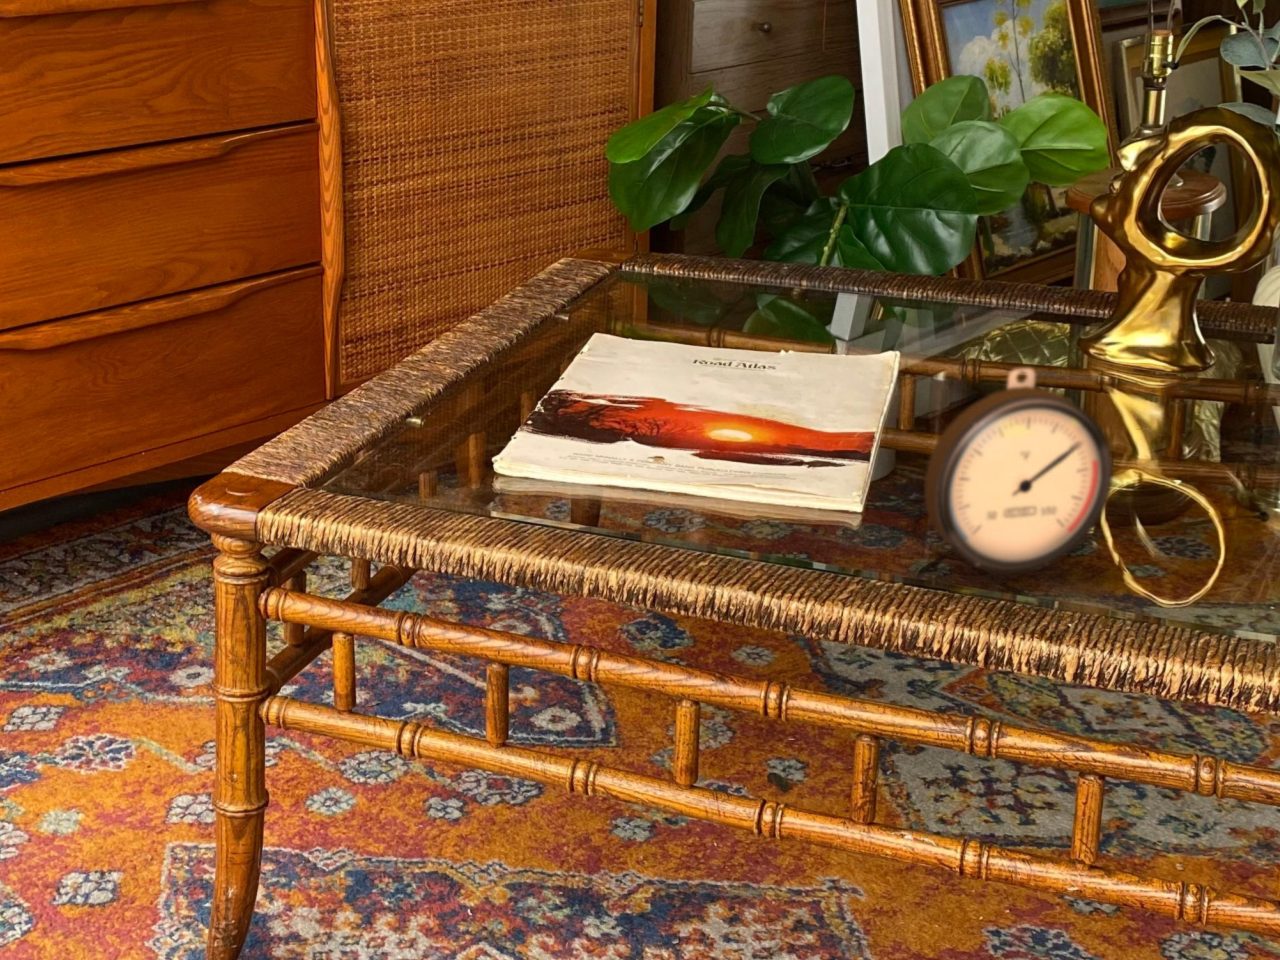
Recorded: 400 °F
